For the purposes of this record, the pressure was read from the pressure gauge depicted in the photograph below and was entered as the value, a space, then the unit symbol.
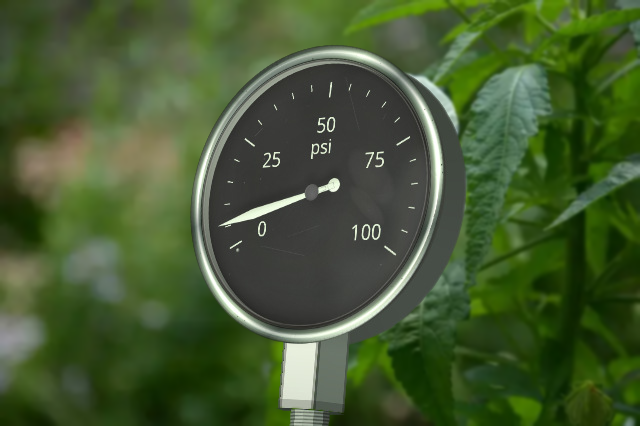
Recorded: 5 psi
